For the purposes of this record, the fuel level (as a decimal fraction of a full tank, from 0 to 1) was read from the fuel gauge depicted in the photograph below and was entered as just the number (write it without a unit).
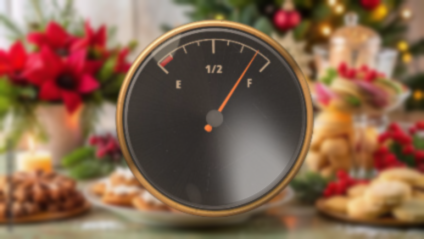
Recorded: 0.875
